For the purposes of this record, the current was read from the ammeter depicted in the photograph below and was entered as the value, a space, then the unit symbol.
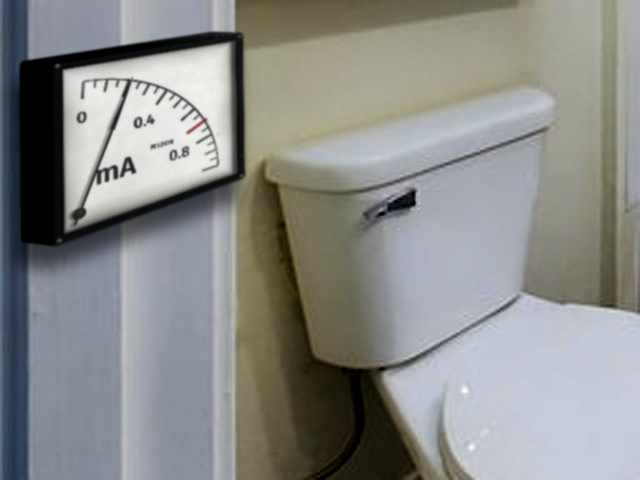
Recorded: 0.2 mA
